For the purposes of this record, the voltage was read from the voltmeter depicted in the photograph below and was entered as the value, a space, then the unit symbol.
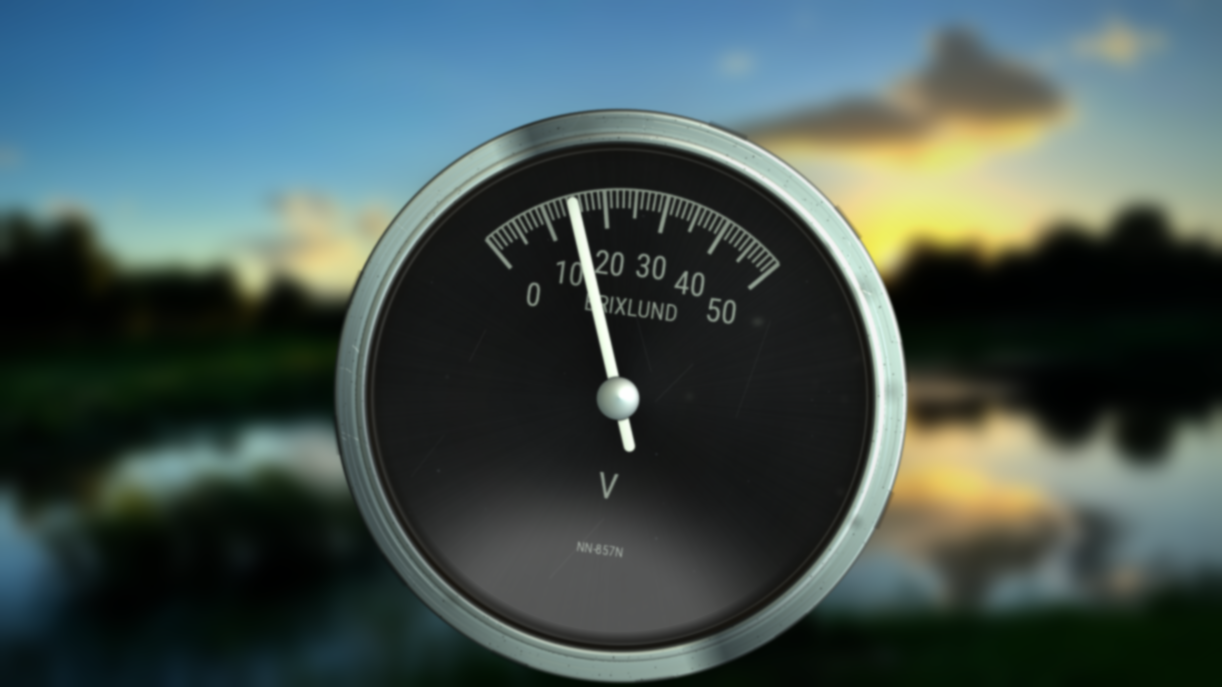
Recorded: 15 V
